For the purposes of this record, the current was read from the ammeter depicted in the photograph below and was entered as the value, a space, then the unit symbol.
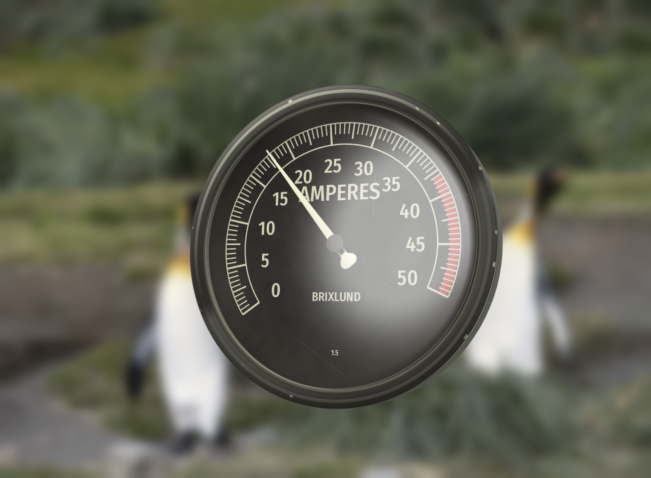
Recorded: 18 A
